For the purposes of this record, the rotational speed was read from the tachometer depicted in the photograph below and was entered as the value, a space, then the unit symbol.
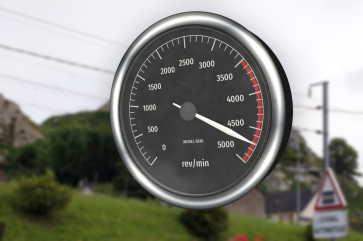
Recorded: 4700 rpm
